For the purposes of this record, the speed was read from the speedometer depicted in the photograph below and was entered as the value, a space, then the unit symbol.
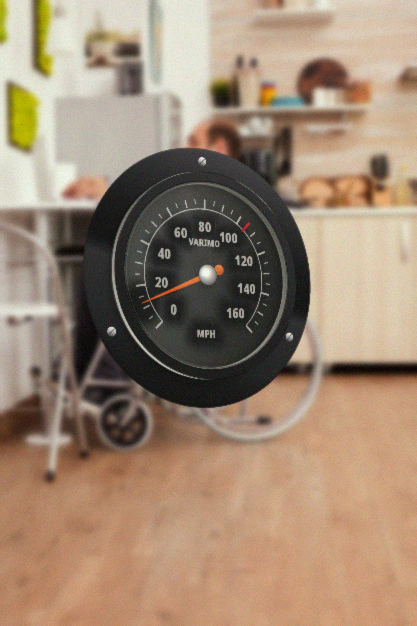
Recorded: 12.5 mph
